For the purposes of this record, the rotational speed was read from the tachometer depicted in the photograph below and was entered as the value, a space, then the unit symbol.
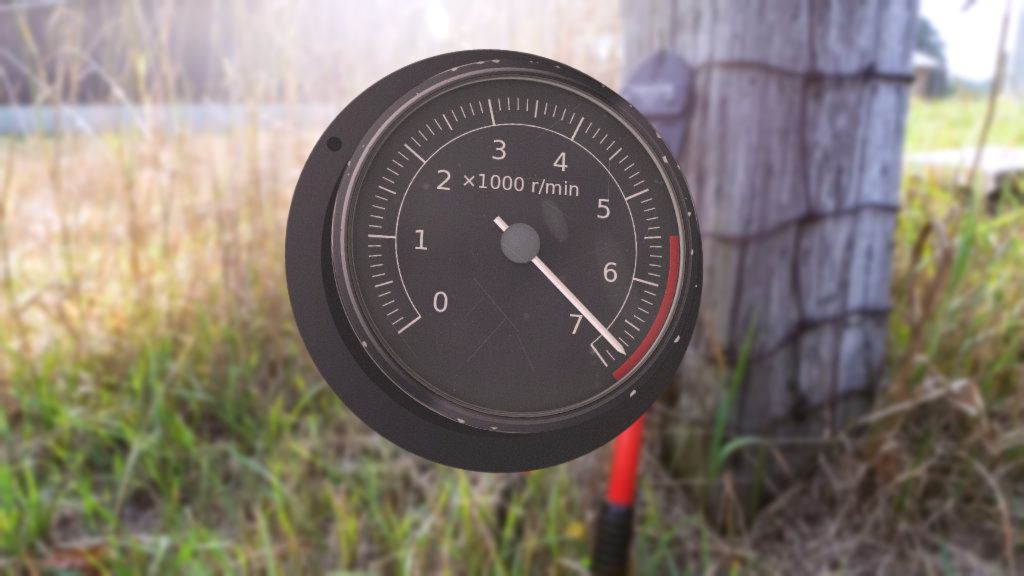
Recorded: 6800 rpm
